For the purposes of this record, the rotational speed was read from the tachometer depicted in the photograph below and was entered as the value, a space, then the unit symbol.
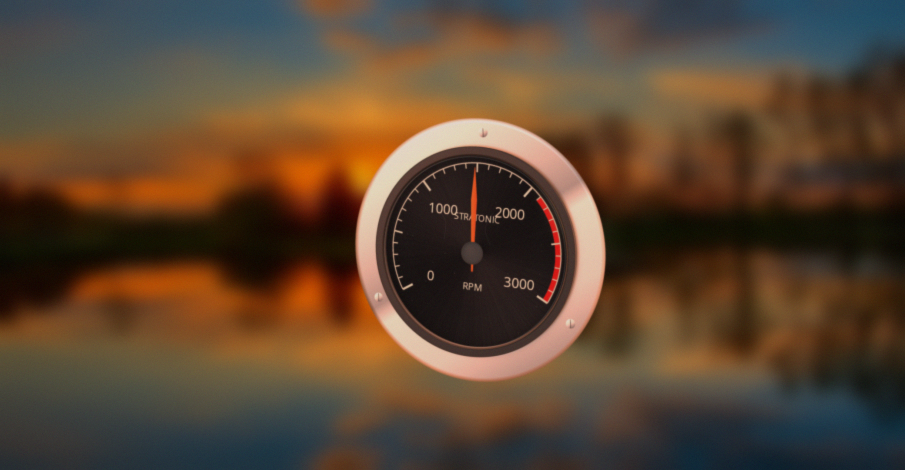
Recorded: 1500 rpm
